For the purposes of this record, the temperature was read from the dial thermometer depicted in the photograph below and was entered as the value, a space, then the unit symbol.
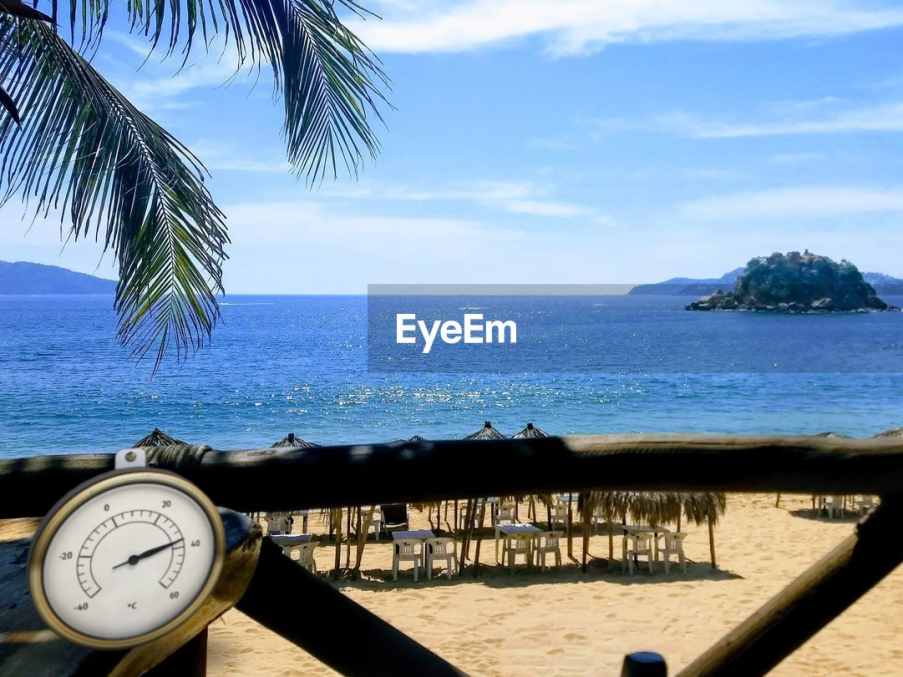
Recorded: 36 °C
